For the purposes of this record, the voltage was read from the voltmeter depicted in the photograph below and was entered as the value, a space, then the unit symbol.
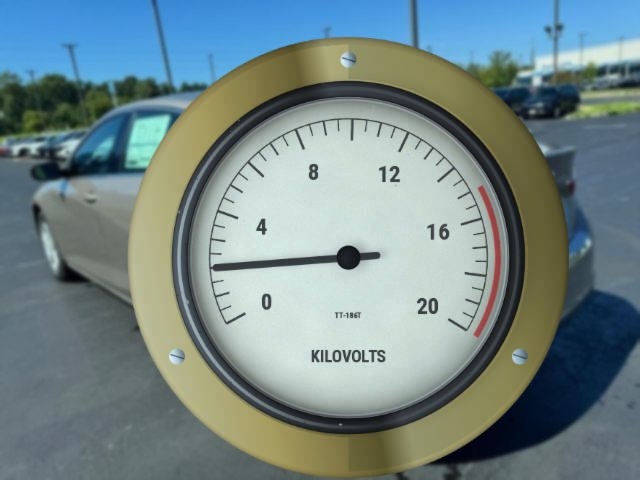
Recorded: 2 kV
